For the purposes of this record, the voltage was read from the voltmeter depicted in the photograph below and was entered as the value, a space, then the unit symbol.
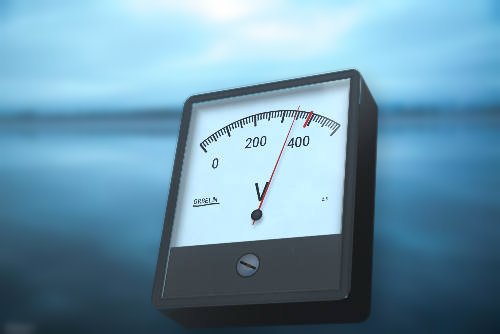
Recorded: 350 V
